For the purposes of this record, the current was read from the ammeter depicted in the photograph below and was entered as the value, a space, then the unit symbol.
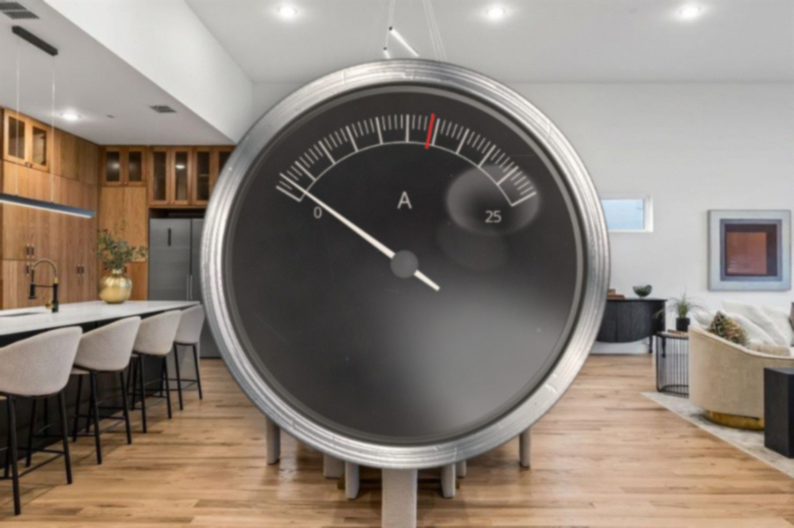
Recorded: 1 A
